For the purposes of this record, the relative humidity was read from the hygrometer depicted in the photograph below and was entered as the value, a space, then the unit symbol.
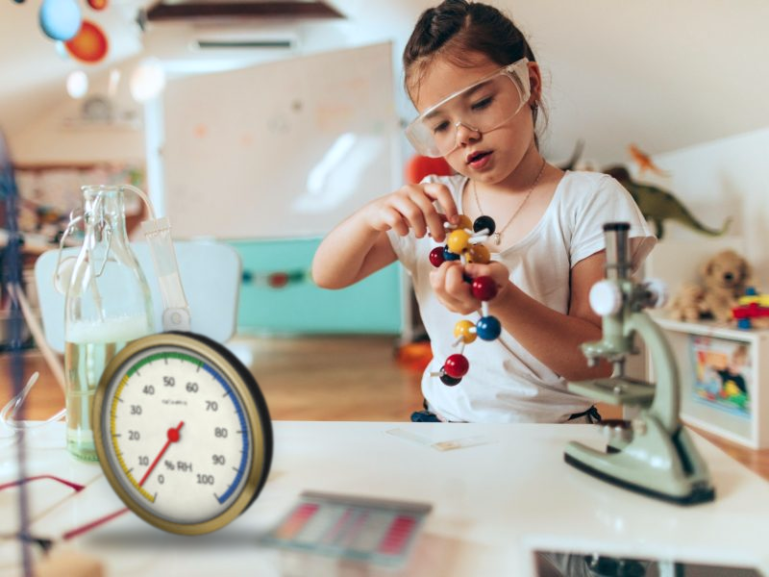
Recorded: 5 %
